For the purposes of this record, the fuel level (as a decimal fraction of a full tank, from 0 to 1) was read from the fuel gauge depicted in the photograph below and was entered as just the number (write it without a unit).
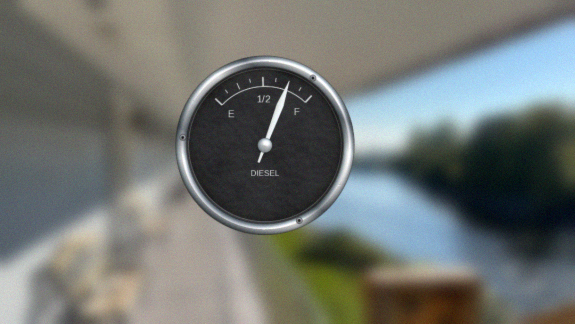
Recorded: 0.75
